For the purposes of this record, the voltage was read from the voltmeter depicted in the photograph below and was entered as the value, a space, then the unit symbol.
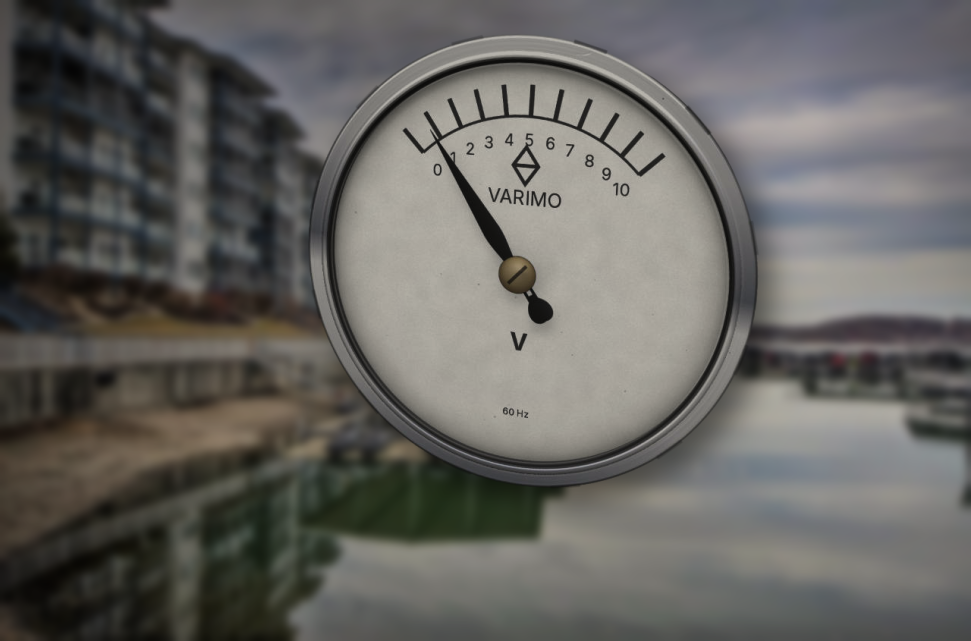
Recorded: 1 V
